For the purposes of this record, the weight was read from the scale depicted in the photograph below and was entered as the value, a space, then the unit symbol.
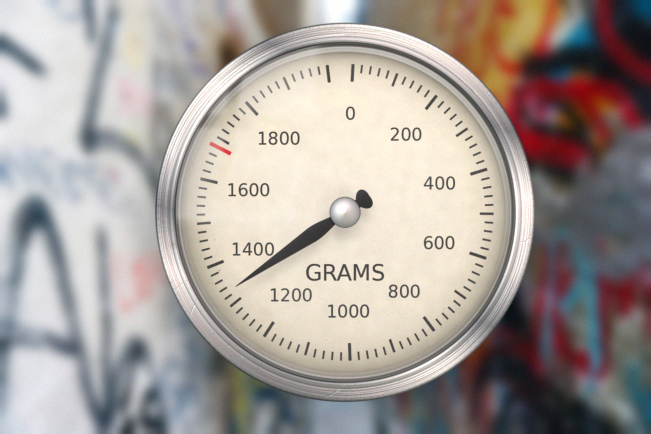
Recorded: 1330 g
